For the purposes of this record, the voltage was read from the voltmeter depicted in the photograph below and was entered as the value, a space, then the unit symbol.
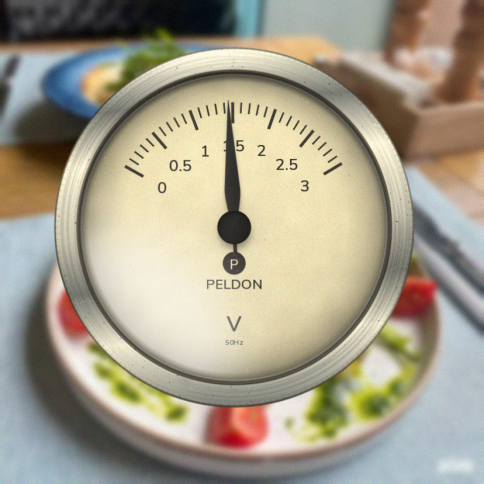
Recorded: 1.45 V
